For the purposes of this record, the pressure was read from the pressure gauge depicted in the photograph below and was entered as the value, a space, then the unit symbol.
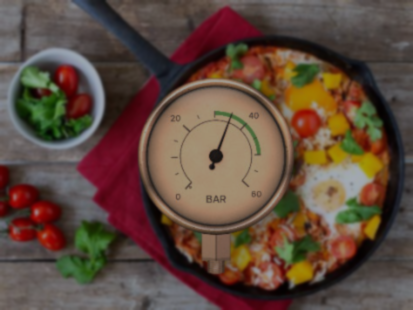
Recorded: 35 bar
